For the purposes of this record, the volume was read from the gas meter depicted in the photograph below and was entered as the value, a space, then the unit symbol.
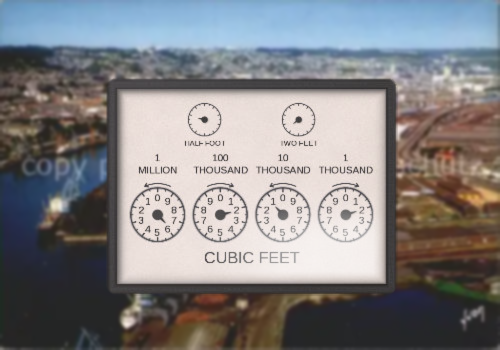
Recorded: 621200 ft³
